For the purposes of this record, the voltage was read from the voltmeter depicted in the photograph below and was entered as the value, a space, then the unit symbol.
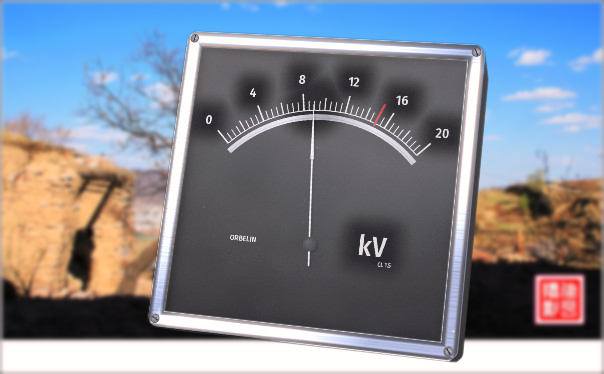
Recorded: 9 kV
